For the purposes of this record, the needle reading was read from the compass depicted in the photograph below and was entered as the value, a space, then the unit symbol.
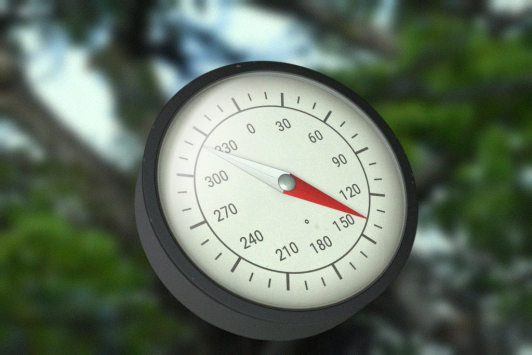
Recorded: 140 °
